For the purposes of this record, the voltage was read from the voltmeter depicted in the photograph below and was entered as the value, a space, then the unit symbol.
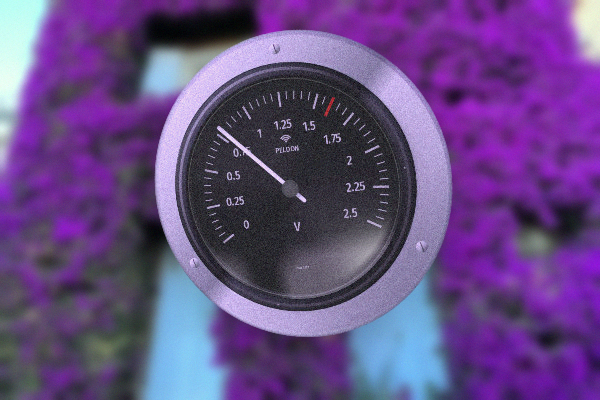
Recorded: 0.8 V
